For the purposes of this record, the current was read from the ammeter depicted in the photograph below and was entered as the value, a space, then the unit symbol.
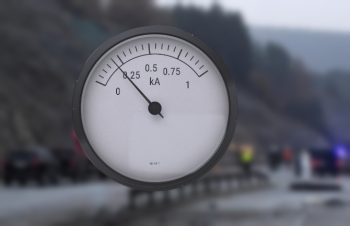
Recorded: 0.2 kA
